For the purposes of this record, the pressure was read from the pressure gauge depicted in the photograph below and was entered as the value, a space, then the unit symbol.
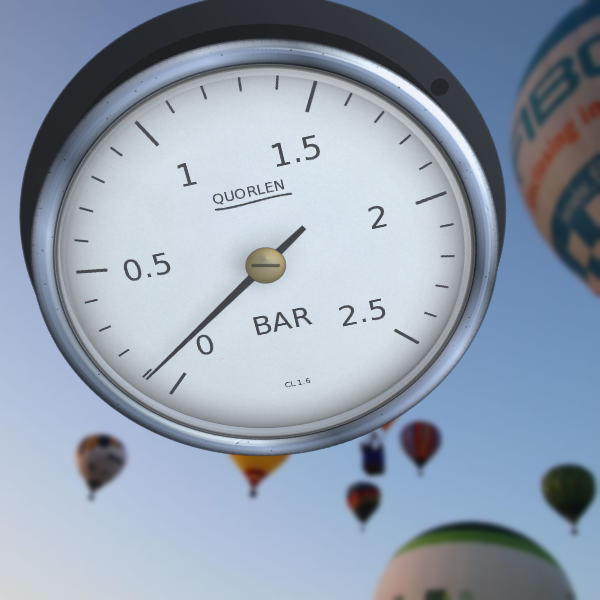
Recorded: 0.1 bar
